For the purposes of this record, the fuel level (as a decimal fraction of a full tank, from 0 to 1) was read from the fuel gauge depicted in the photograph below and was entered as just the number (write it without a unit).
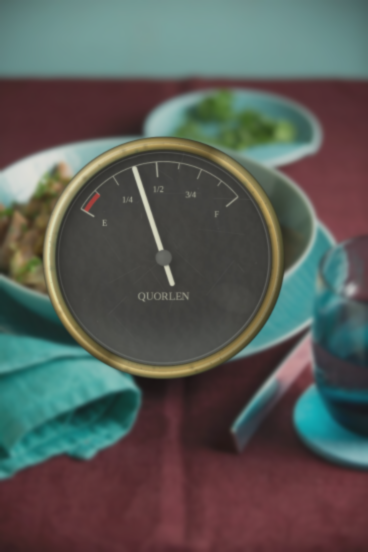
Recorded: 0.375
